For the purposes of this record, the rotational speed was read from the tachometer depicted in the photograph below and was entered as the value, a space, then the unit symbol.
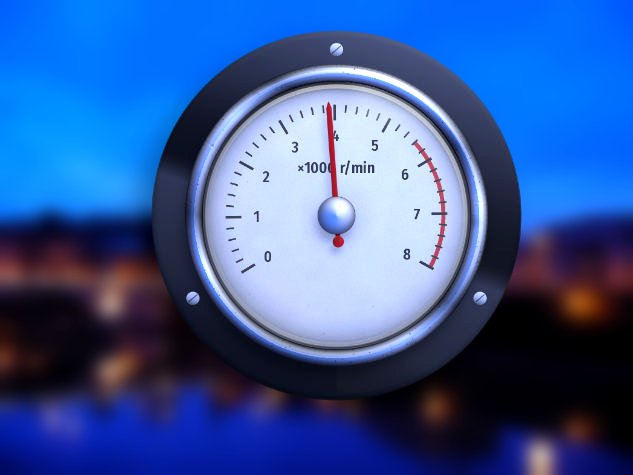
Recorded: 3900 rpm
